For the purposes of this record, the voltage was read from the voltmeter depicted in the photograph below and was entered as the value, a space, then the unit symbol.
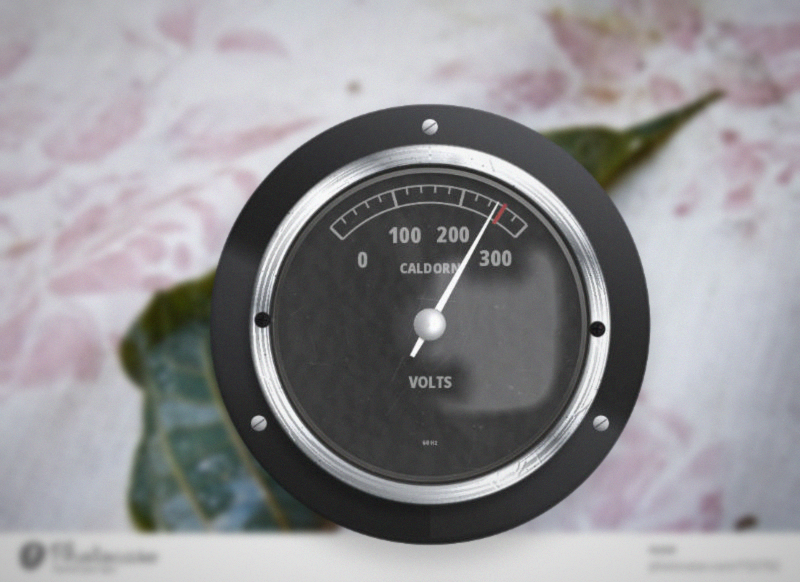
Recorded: 250 V
